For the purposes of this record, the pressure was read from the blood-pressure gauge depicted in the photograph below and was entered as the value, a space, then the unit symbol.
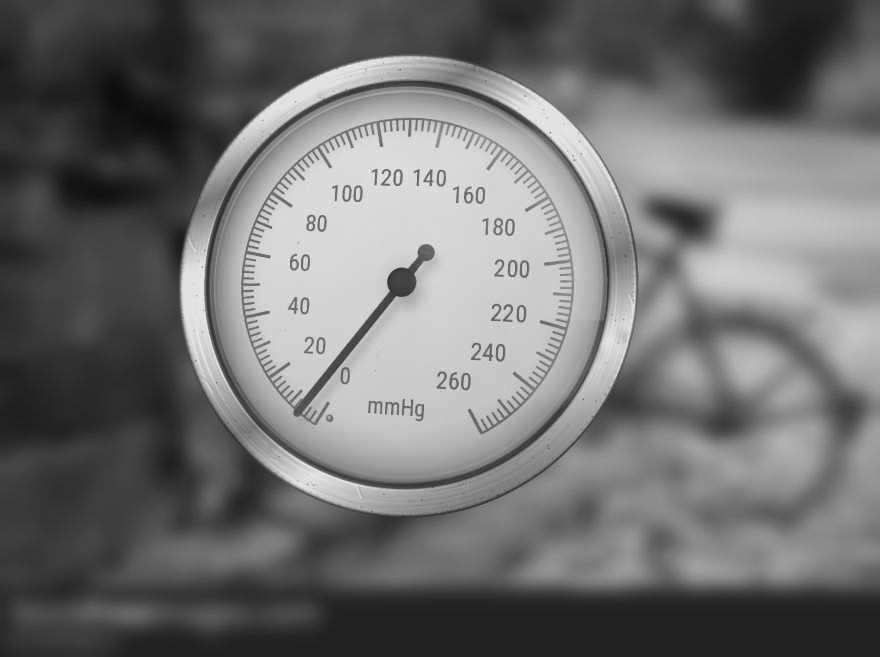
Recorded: 6 mmHg
